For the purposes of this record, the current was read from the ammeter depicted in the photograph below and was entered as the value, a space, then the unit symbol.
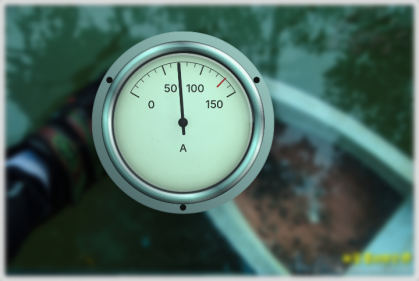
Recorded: 70 A
